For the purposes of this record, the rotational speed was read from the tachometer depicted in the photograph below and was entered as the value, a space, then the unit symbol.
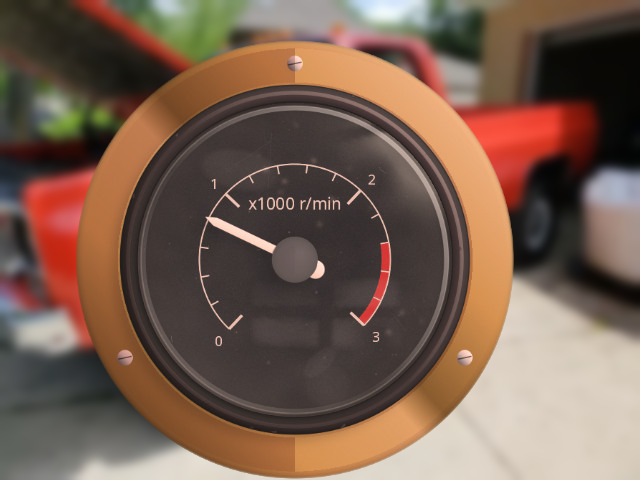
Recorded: 800 rpm
